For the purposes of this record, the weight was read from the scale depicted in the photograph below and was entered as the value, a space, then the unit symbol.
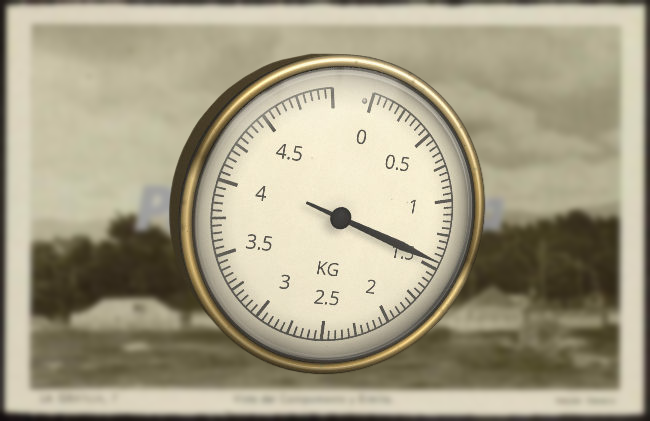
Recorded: 1.45 kg
